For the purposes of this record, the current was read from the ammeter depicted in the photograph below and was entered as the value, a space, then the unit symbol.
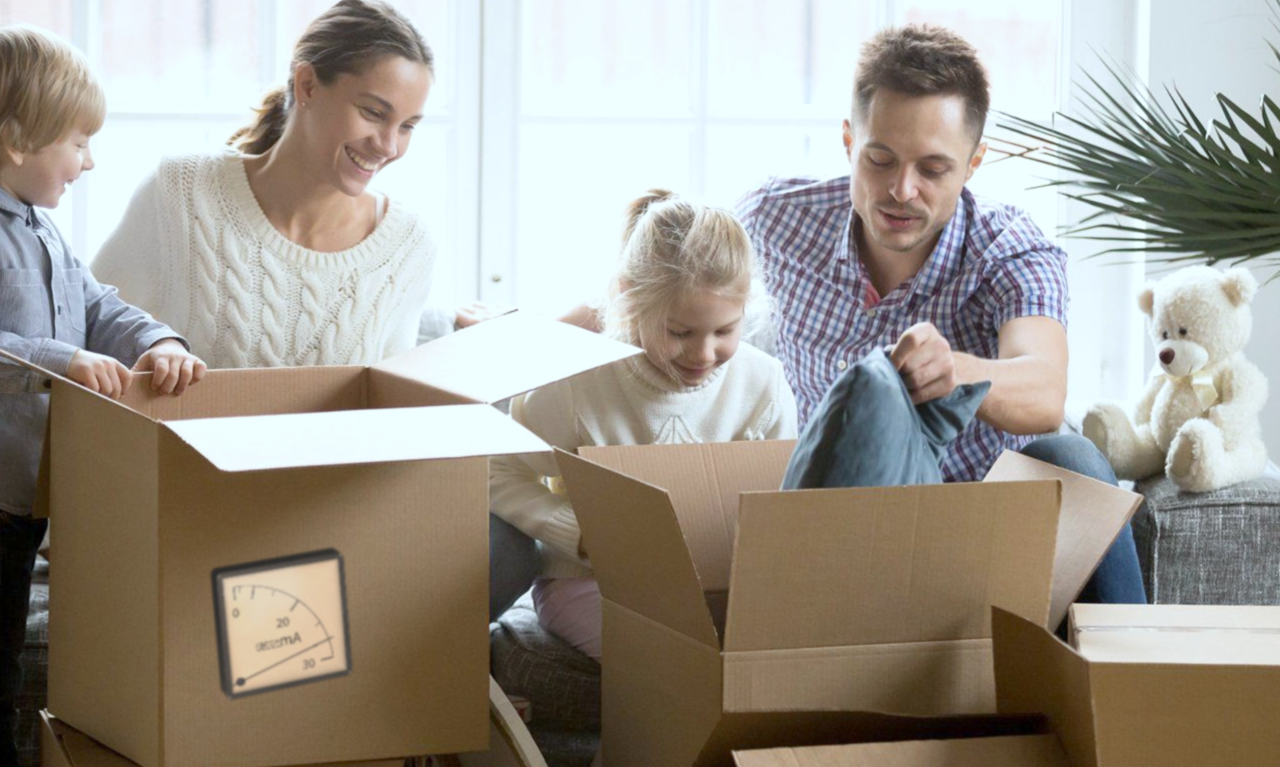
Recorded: 27.5 mA
